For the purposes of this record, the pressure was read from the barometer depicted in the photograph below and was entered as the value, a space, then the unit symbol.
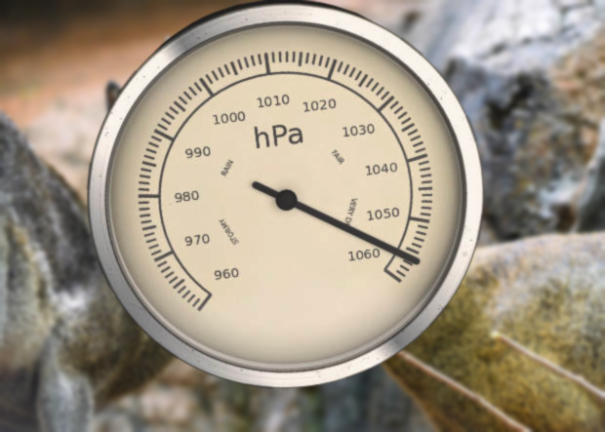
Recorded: 1056 hPa
